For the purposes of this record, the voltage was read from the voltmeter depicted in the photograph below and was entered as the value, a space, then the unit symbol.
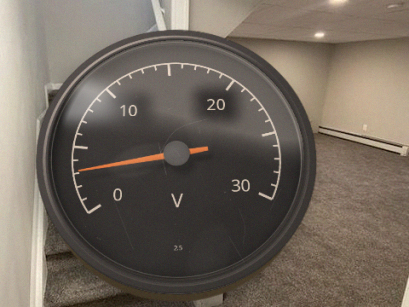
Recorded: 3 V
